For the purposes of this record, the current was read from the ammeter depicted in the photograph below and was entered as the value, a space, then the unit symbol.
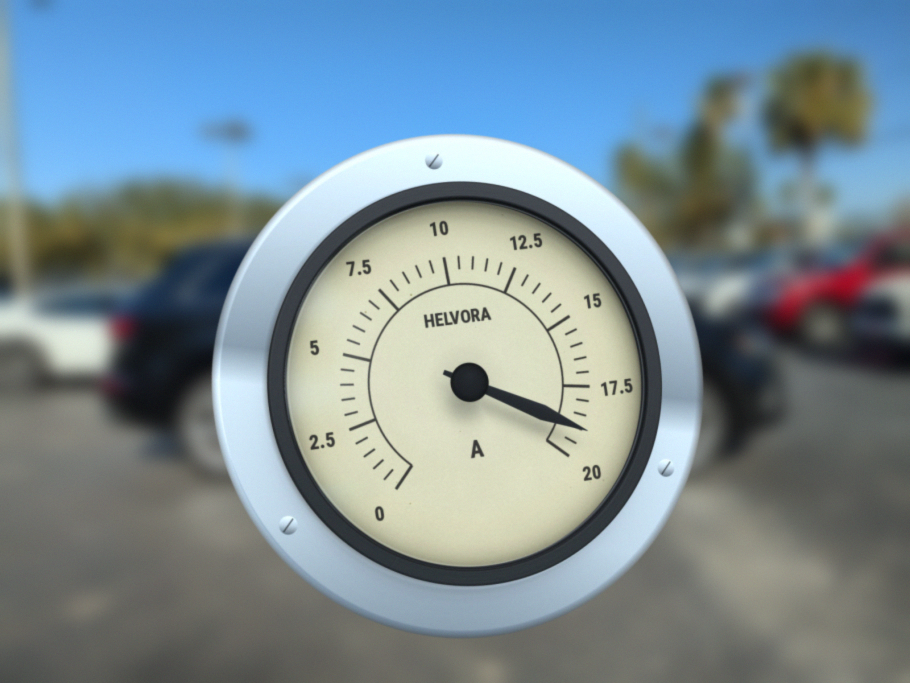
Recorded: 19 A
